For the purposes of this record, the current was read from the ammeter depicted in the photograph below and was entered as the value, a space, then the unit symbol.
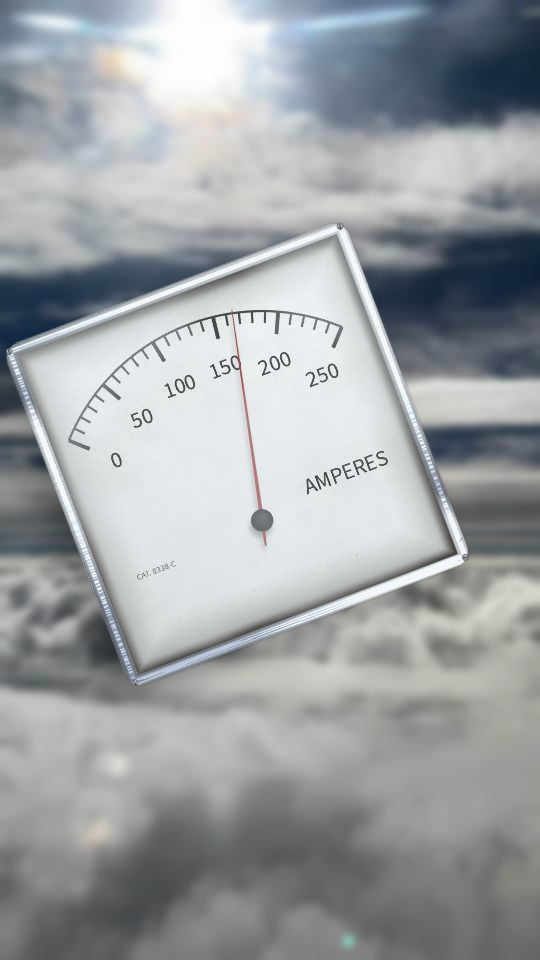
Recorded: 165 A
